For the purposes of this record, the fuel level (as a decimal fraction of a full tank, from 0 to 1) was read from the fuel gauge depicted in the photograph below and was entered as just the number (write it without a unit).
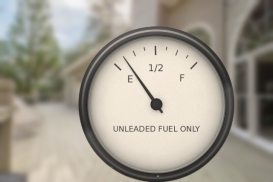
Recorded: 0.125
